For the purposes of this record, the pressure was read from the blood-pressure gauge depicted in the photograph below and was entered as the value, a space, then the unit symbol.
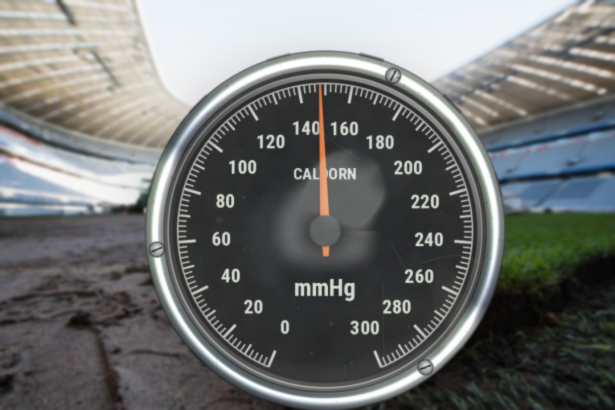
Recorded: 148 mmHg
